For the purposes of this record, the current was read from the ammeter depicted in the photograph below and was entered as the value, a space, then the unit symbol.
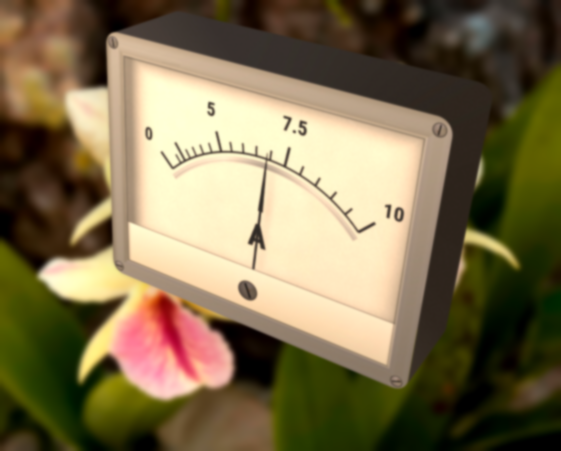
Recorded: 7 A
